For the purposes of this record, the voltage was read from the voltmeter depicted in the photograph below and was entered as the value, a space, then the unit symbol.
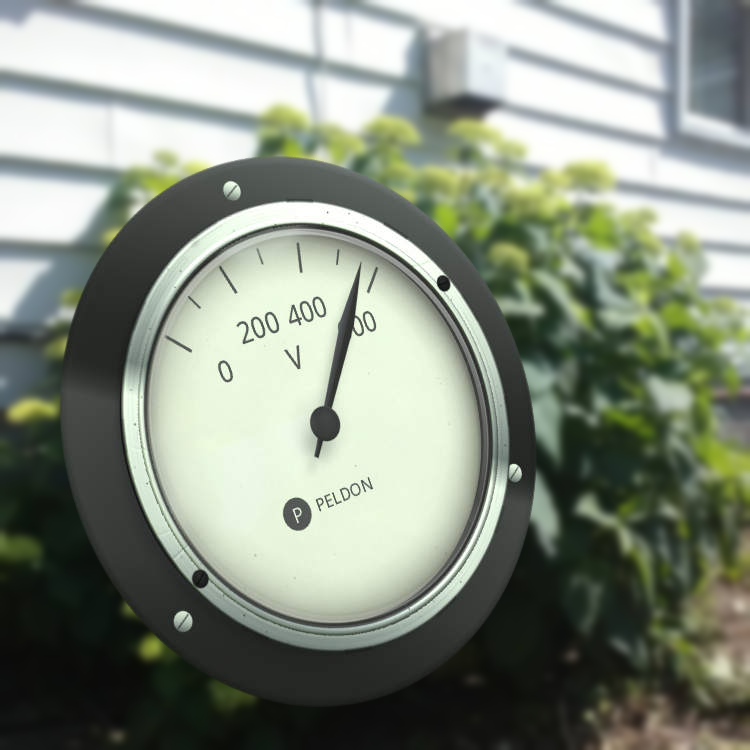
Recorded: 550 V
